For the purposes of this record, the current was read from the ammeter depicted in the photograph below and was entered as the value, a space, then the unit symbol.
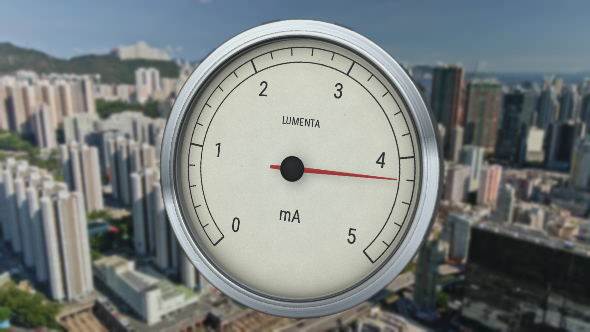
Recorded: 4.2 mA
